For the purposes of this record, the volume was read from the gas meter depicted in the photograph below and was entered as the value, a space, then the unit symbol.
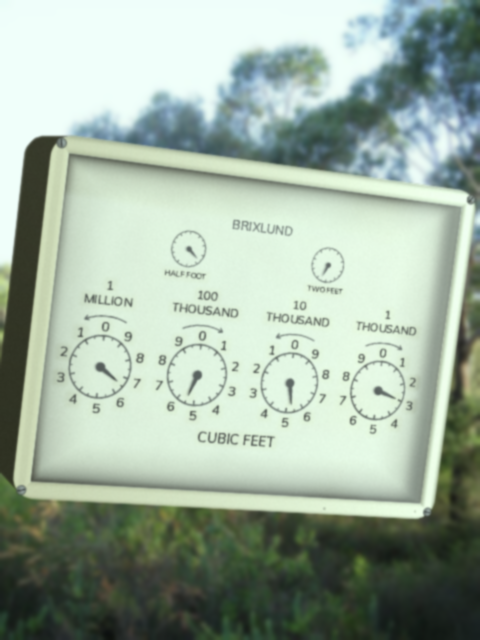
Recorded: 655300 ft³
